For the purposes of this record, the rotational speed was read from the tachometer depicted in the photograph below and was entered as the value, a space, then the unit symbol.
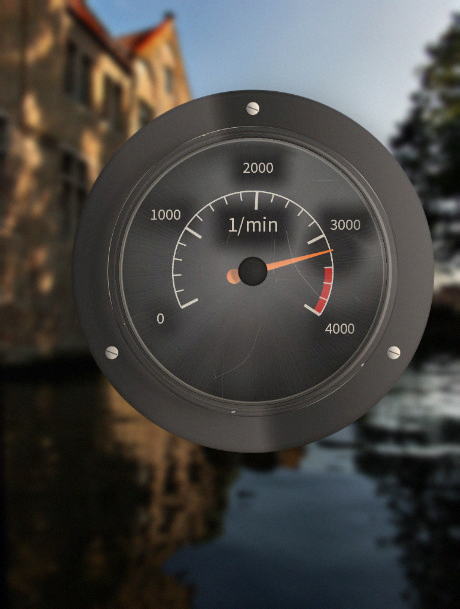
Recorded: 3200 rpm
